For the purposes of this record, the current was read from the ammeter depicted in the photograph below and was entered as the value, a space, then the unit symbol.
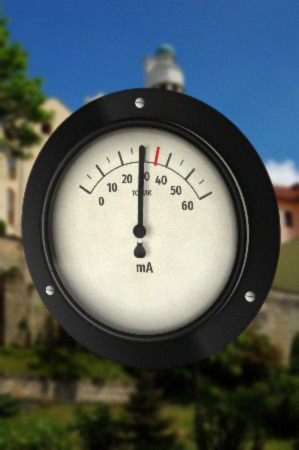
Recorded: 30 mA
